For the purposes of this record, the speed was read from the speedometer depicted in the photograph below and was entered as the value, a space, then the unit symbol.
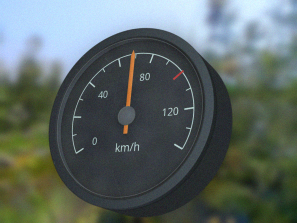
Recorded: 70 km/h
